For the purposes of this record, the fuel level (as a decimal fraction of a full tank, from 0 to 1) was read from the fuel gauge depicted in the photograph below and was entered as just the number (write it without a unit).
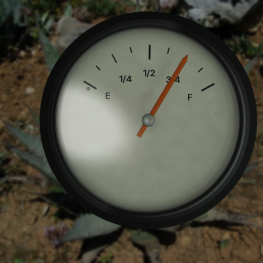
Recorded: 0.75
